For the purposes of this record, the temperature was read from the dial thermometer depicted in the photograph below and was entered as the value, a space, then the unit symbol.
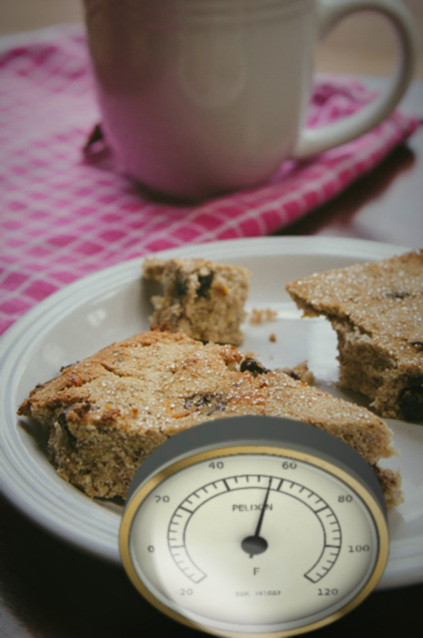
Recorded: 56 °F
